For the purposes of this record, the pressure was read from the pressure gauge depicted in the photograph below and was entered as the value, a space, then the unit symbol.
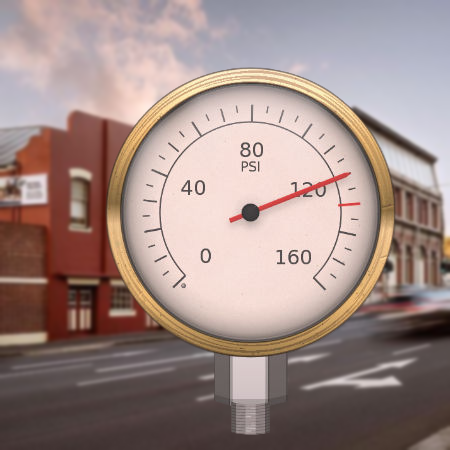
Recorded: 120 psi
